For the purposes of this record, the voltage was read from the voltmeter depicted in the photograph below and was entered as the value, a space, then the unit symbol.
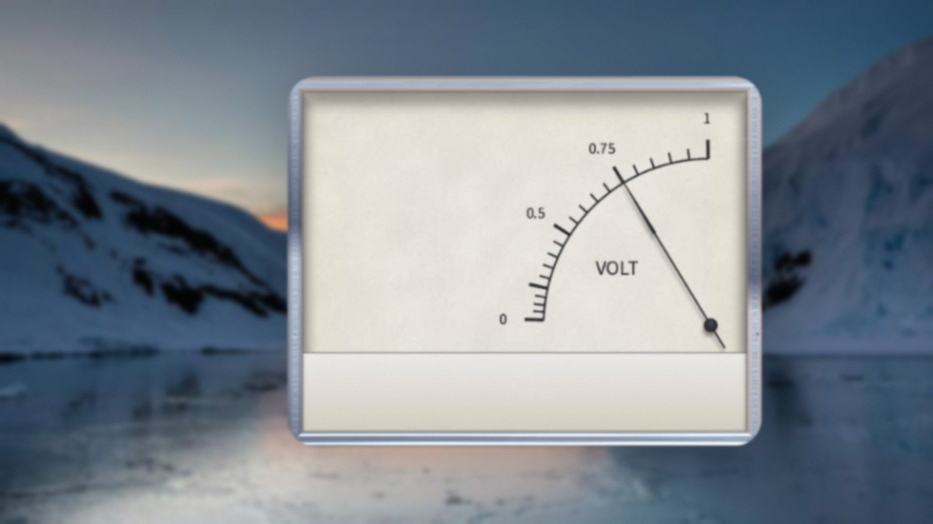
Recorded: 0.75 V
